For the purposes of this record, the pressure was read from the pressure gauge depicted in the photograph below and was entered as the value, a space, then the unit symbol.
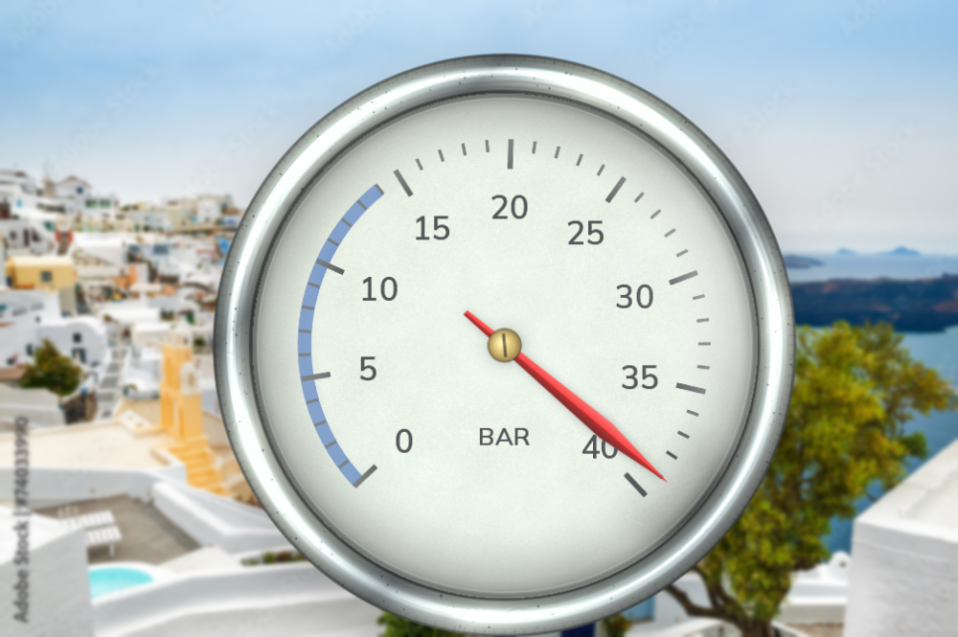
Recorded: 39 bar
